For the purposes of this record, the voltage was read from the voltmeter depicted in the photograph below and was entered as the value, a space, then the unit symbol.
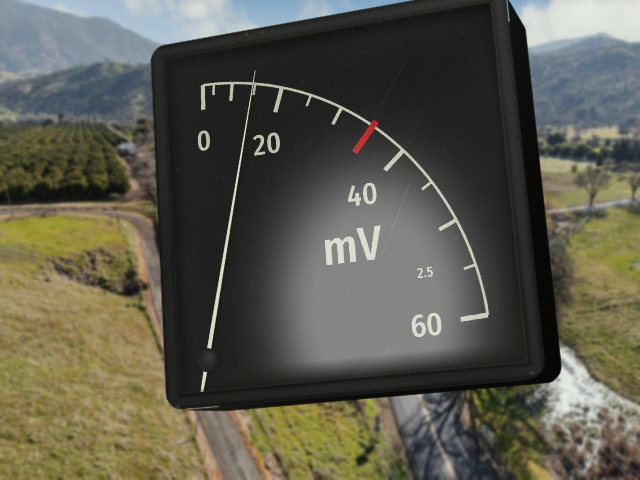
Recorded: 15 mV
